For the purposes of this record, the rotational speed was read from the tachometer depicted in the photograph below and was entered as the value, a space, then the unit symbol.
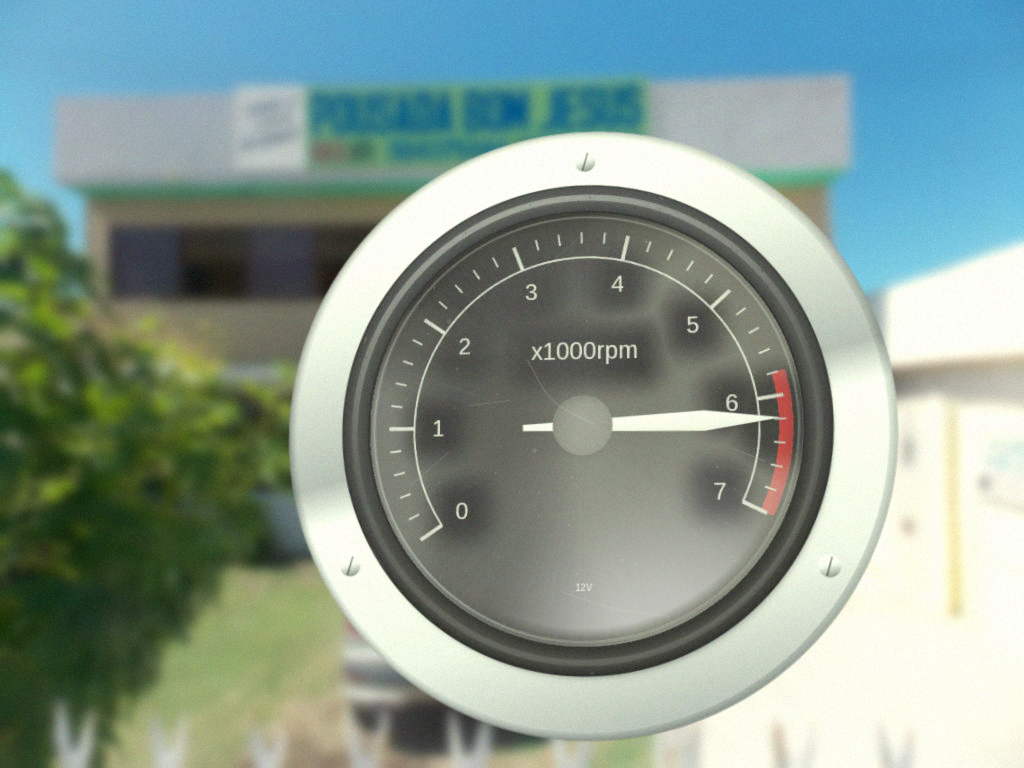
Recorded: 6200 rpm
